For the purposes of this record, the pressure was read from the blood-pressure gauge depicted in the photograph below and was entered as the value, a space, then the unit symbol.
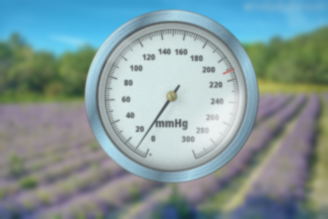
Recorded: 10 mmHg
